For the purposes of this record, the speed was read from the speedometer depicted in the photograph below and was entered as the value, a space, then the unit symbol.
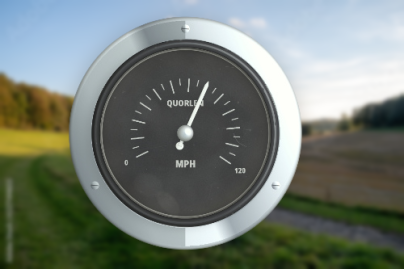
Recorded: 70 mph
